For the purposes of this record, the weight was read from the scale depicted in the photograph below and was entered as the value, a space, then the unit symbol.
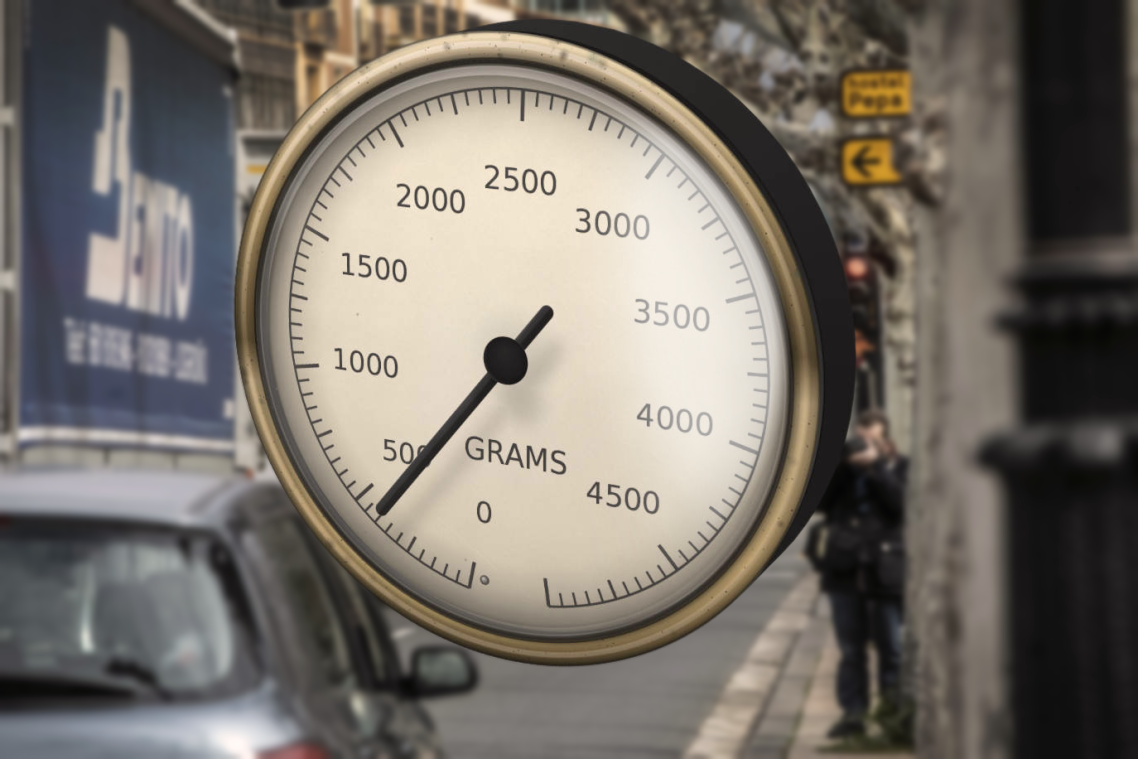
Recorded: 400 g
